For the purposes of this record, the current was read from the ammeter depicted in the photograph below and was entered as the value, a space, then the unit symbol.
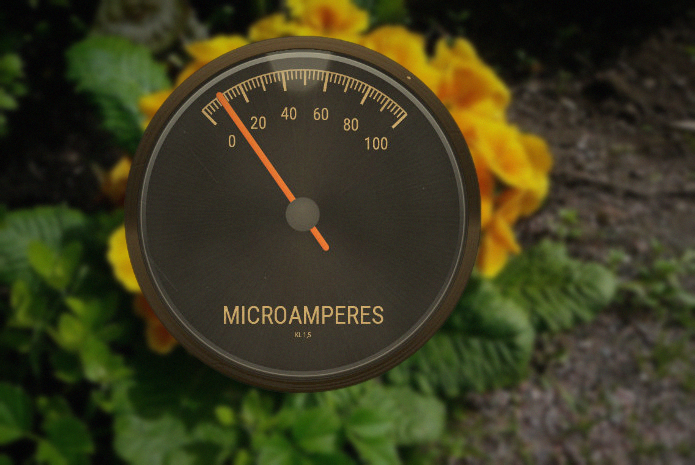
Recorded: 10 µA
